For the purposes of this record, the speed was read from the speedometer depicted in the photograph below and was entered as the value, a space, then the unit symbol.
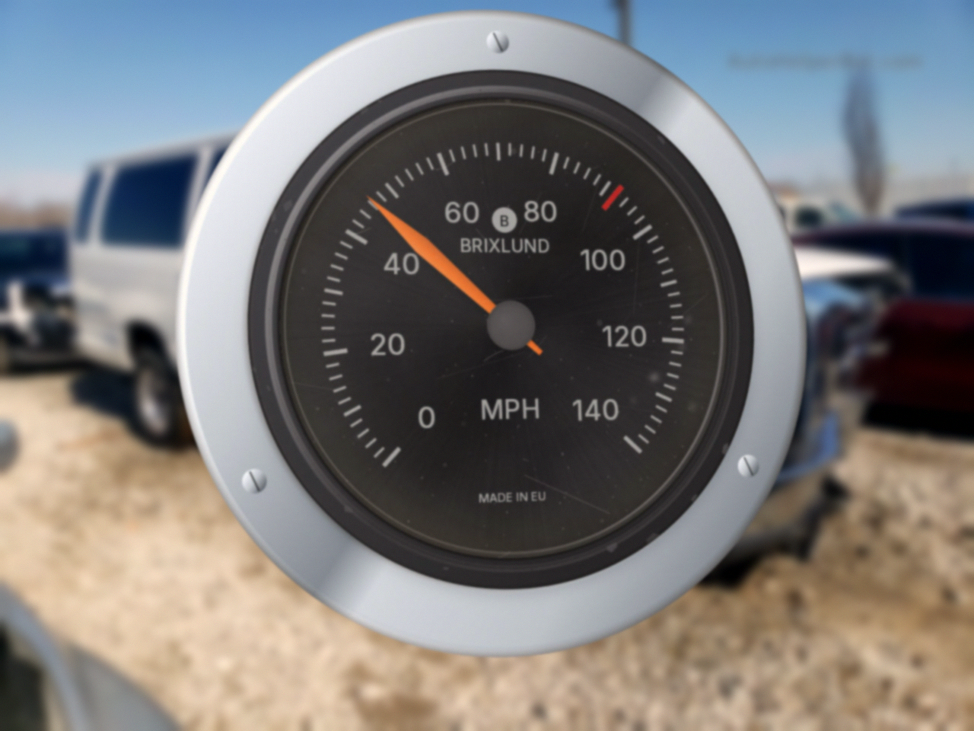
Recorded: 46 mph
